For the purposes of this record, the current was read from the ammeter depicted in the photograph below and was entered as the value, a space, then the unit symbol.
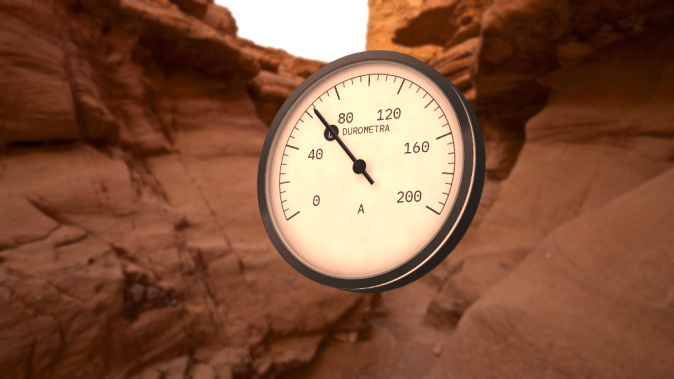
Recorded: 65 A
